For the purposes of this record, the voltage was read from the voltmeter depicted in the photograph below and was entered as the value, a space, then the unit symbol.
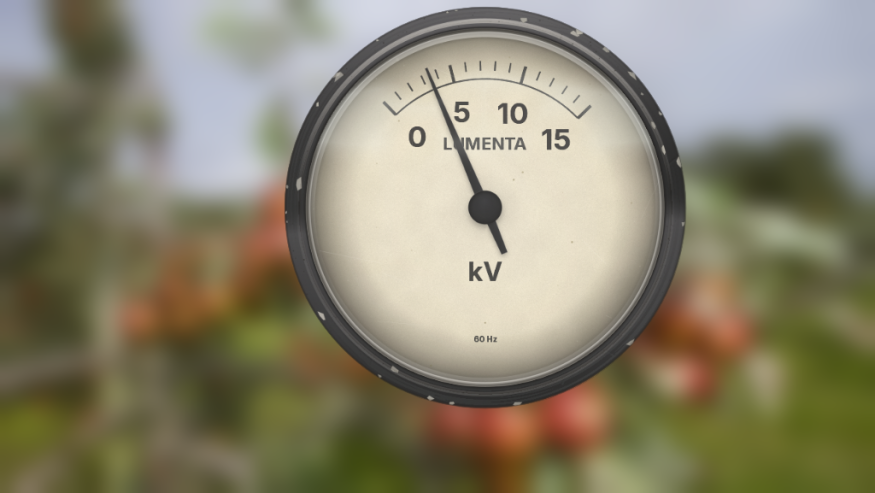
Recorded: 3.5 kV
